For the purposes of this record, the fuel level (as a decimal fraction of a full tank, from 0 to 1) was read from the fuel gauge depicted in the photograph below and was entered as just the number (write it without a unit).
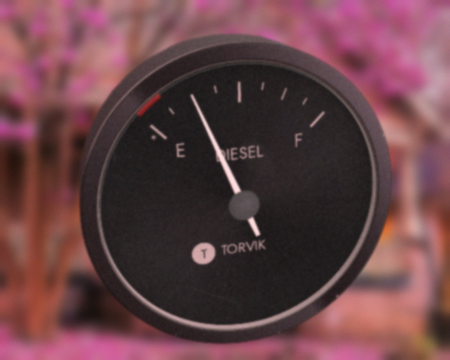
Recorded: 0.25
